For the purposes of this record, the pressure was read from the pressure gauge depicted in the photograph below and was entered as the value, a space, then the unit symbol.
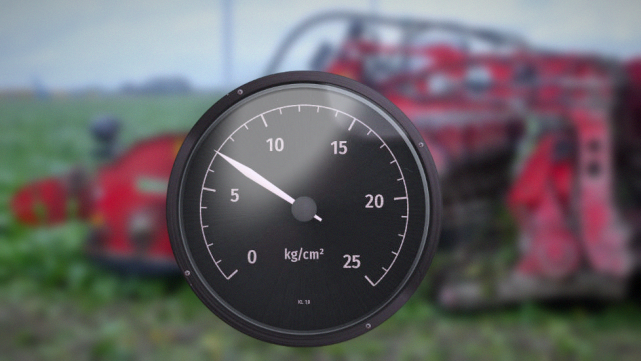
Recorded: 7 kg/cm²
